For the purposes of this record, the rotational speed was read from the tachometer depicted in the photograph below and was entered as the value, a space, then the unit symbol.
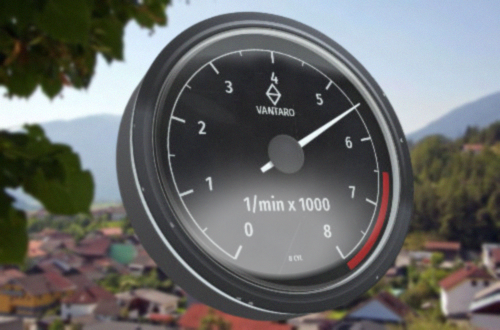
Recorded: 5500 rpm
